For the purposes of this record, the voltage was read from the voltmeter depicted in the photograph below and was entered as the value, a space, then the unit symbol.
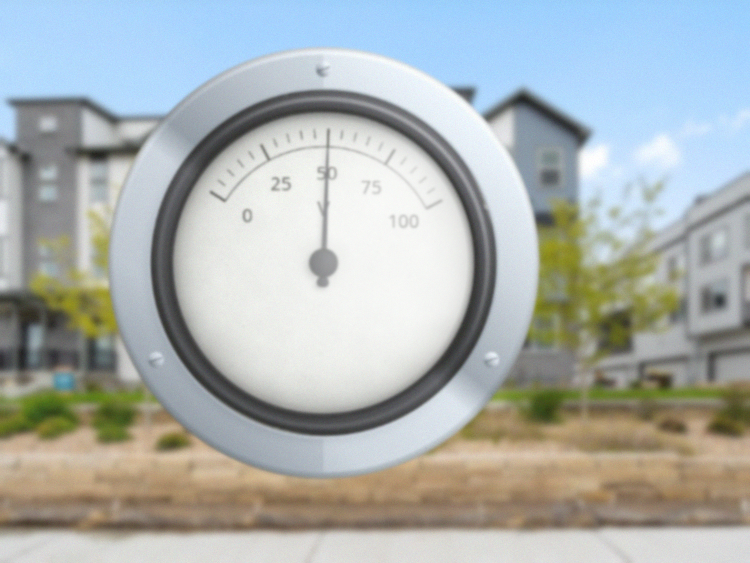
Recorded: 50 V
